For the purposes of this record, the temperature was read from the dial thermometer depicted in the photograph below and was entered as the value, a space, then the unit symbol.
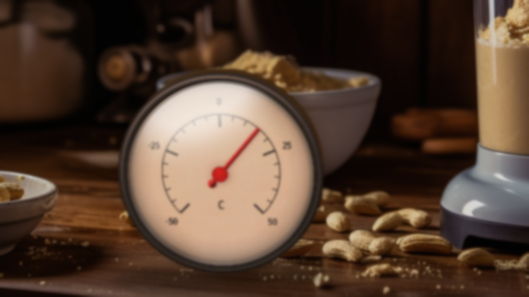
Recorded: 15 °C
